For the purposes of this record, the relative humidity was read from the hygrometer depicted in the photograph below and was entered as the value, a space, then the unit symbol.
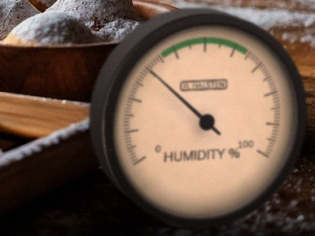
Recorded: 30 %
